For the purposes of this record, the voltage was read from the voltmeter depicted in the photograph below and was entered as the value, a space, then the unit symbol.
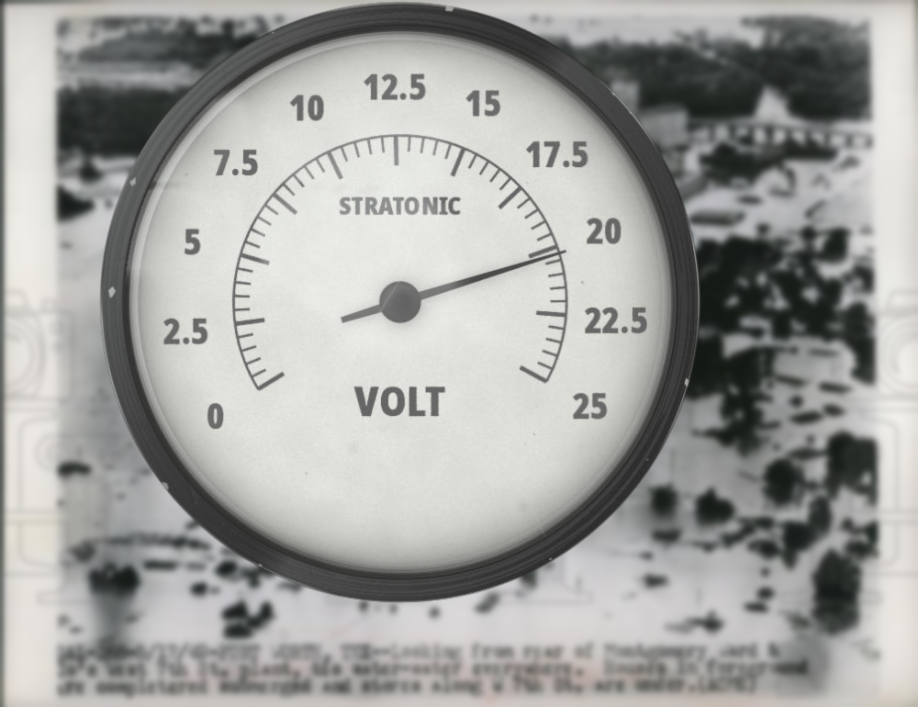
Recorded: 20.25 V
